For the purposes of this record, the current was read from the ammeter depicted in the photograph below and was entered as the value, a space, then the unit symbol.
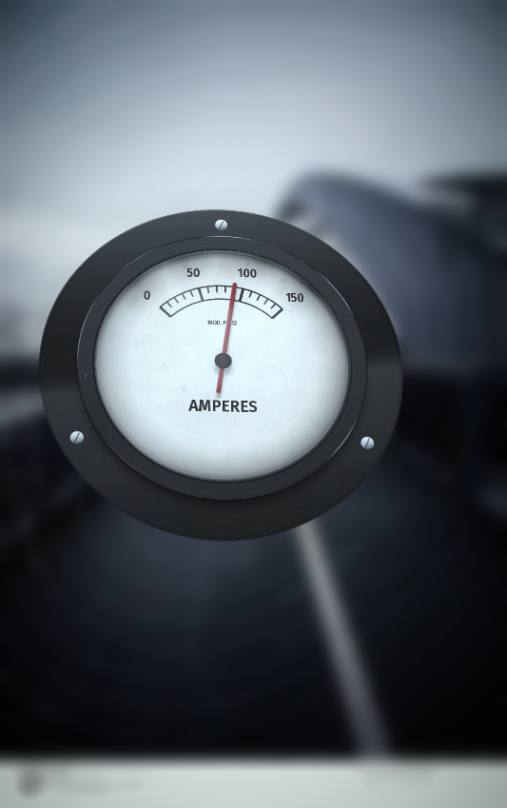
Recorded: 90 A
